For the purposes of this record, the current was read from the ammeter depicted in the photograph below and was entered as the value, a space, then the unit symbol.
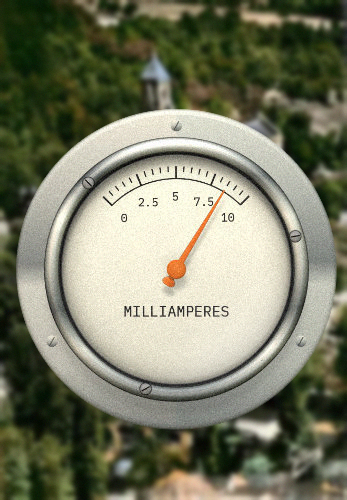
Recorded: 8.5 mA
